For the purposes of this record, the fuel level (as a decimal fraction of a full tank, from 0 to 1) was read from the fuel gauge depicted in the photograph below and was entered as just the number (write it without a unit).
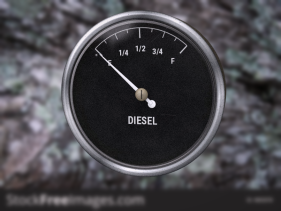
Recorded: 0
